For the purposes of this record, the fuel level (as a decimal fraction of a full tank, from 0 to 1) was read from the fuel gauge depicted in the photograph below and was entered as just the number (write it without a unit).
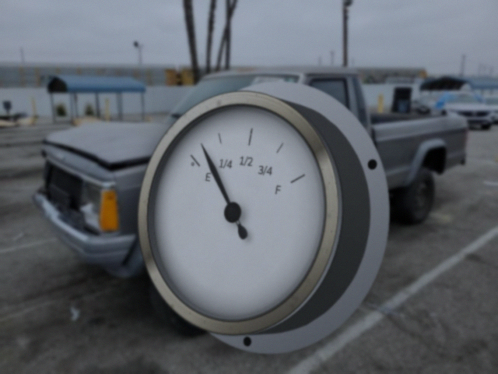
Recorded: 0.125
